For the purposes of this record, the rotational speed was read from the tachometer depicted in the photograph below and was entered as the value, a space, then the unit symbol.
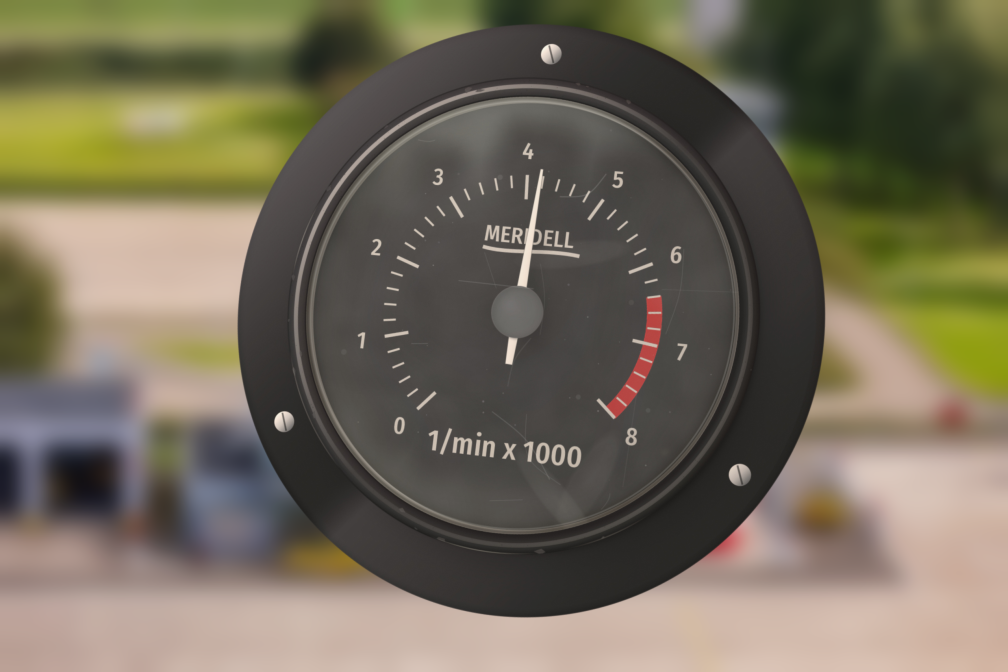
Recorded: 4200 rpm
